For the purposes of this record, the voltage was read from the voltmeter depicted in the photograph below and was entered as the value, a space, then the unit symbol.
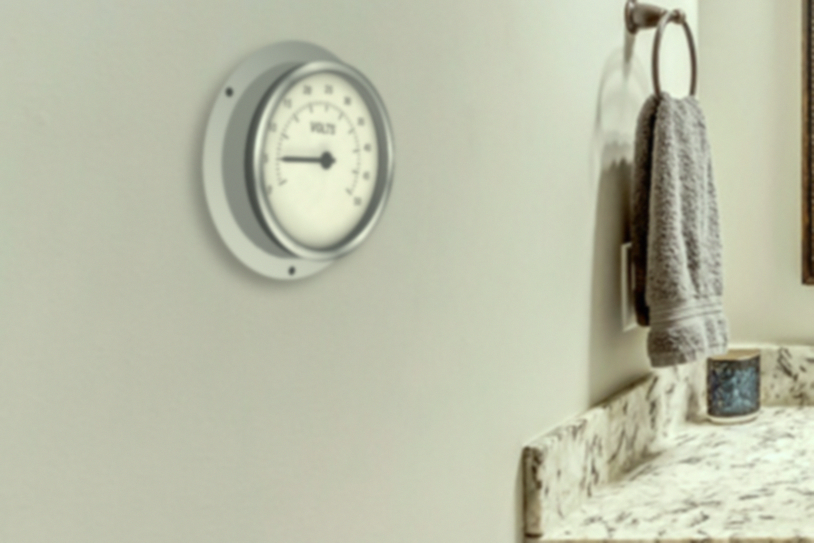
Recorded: 5 V
